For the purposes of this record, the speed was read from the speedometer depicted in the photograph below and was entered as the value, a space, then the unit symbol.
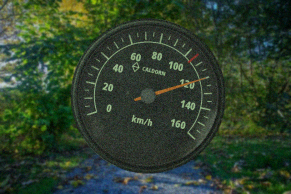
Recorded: 120 km/h
